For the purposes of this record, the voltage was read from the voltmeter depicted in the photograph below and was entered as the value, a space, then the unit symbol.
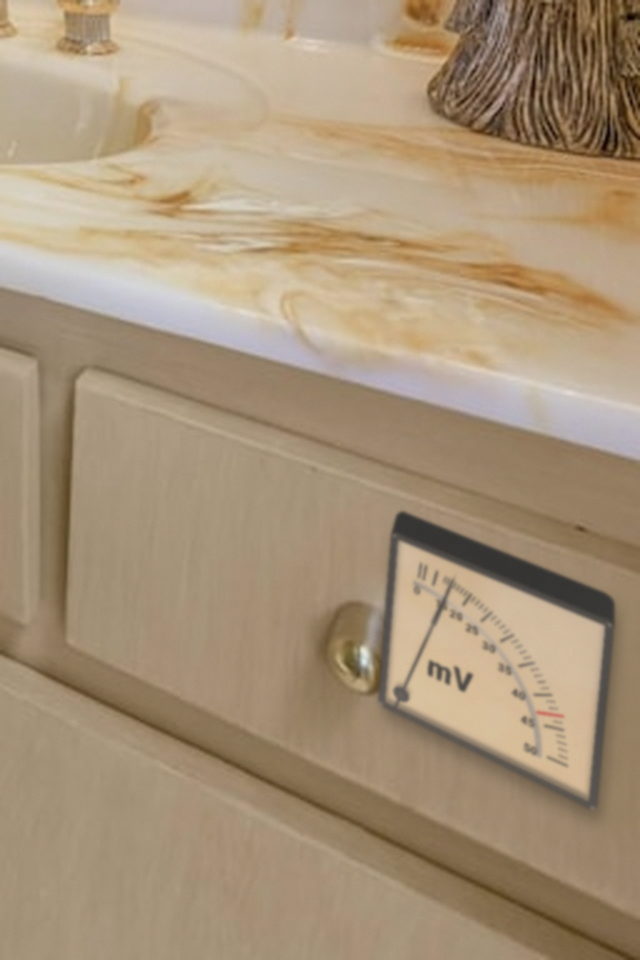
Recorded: 15 mV
